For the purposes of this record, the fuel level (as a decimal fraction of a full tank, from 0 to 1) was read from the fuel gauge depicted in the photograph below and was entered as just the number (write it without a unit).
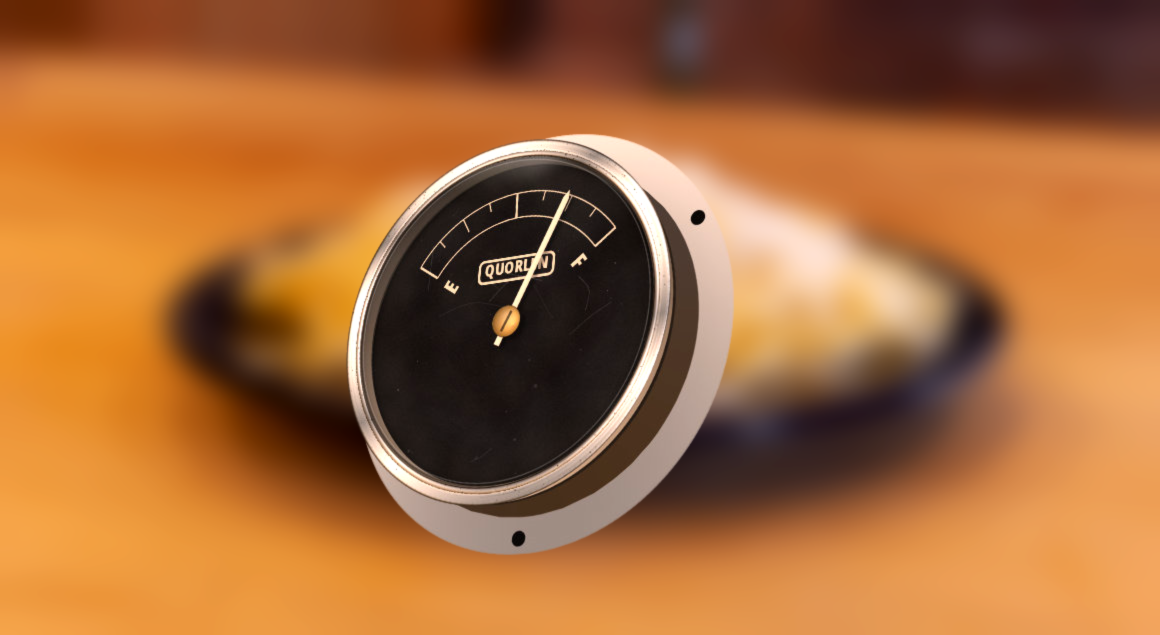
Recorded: 0.75
